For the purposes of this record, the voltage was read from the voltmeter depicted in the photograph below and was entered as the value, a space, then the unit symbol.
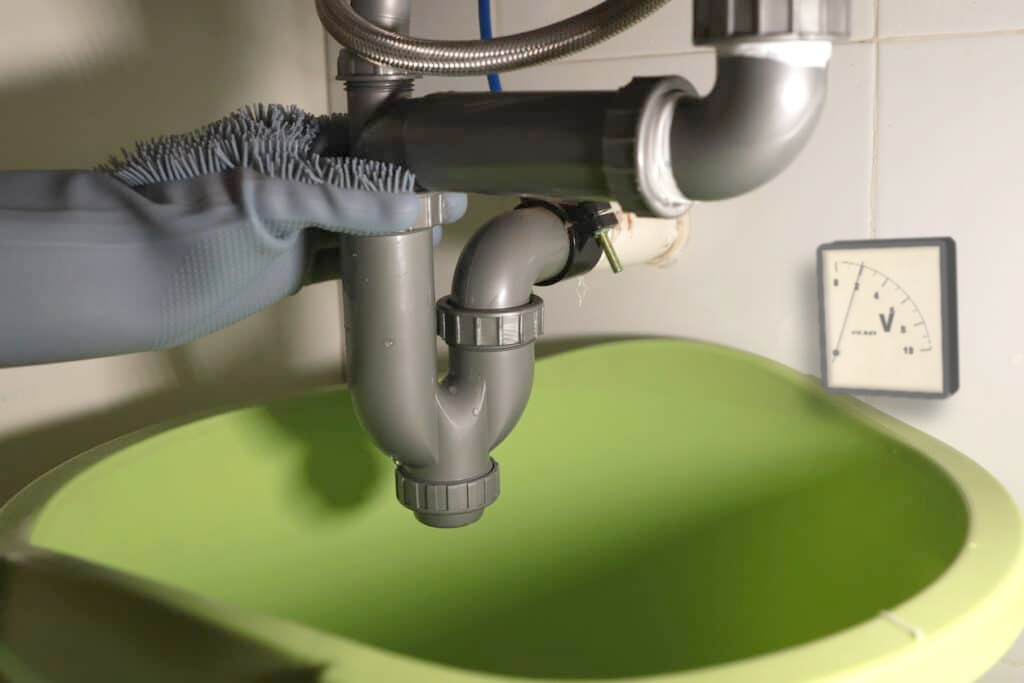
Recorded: 2 V
